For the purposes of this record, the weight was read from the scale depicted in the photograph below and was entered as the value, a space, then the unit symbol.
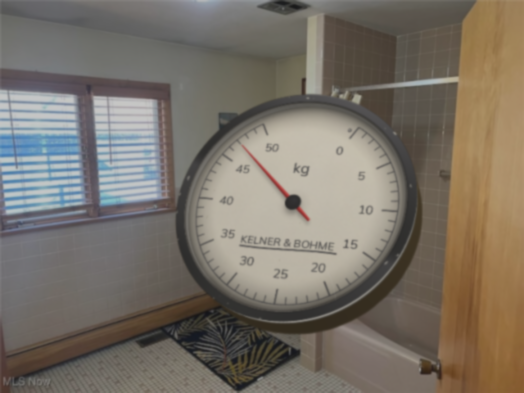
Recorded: 47 kg
